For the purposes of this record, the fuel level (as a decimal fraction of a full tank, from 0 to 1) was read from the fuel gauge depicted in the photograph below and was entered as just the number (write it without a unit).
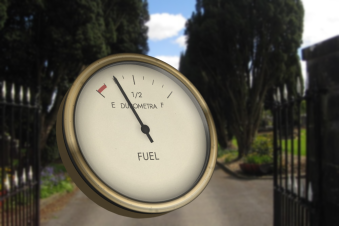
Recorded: 0.25
